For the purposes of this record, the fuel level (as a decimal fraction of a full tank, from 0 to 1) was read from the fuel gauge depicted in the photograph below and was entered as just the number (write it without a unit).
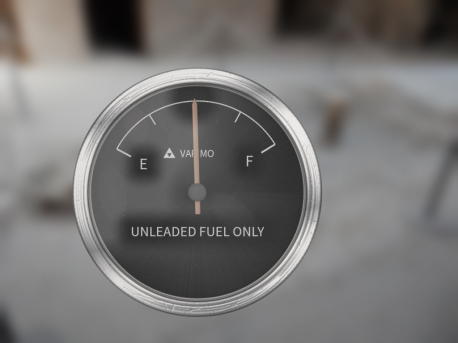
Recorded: 0.5
